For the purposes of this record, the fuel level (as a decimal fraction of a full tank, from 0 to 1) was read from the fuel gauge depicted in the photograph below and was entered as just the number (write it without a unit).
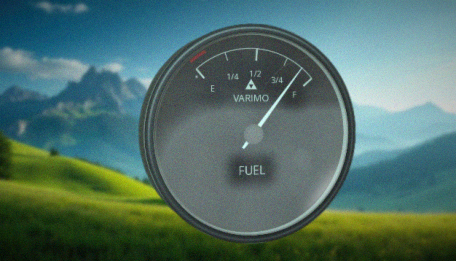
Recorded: 0.875
